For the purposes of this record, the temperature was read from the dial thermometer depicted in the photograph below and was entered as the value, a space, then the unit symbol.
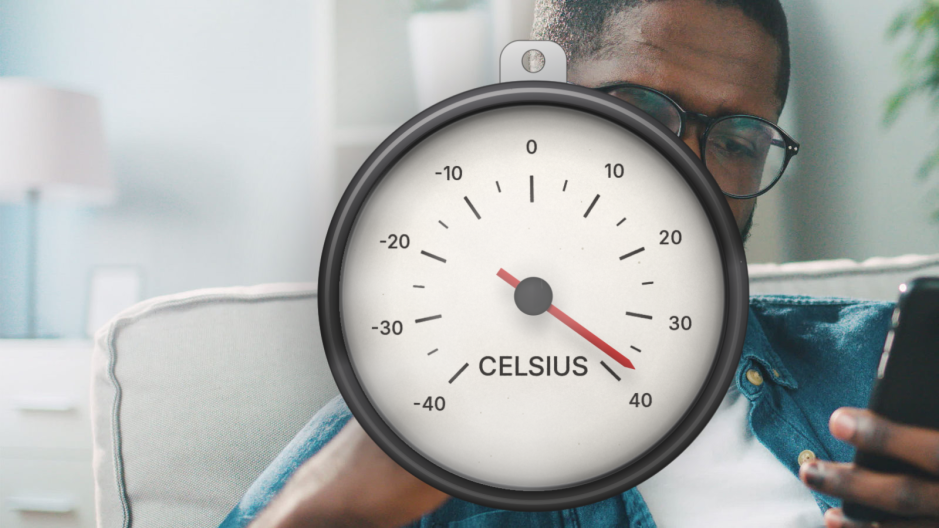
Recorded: 37.5 °C
